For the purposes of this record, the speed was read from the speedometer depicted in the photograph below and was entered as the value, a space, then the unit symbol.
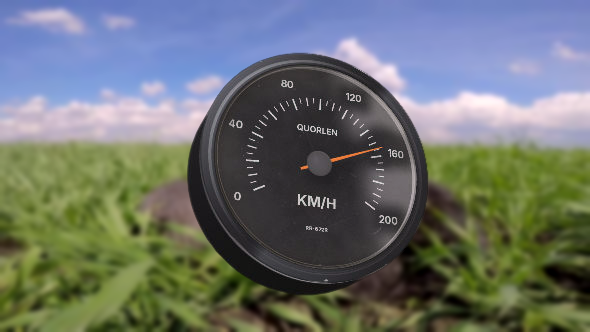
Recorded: 155 km/h
